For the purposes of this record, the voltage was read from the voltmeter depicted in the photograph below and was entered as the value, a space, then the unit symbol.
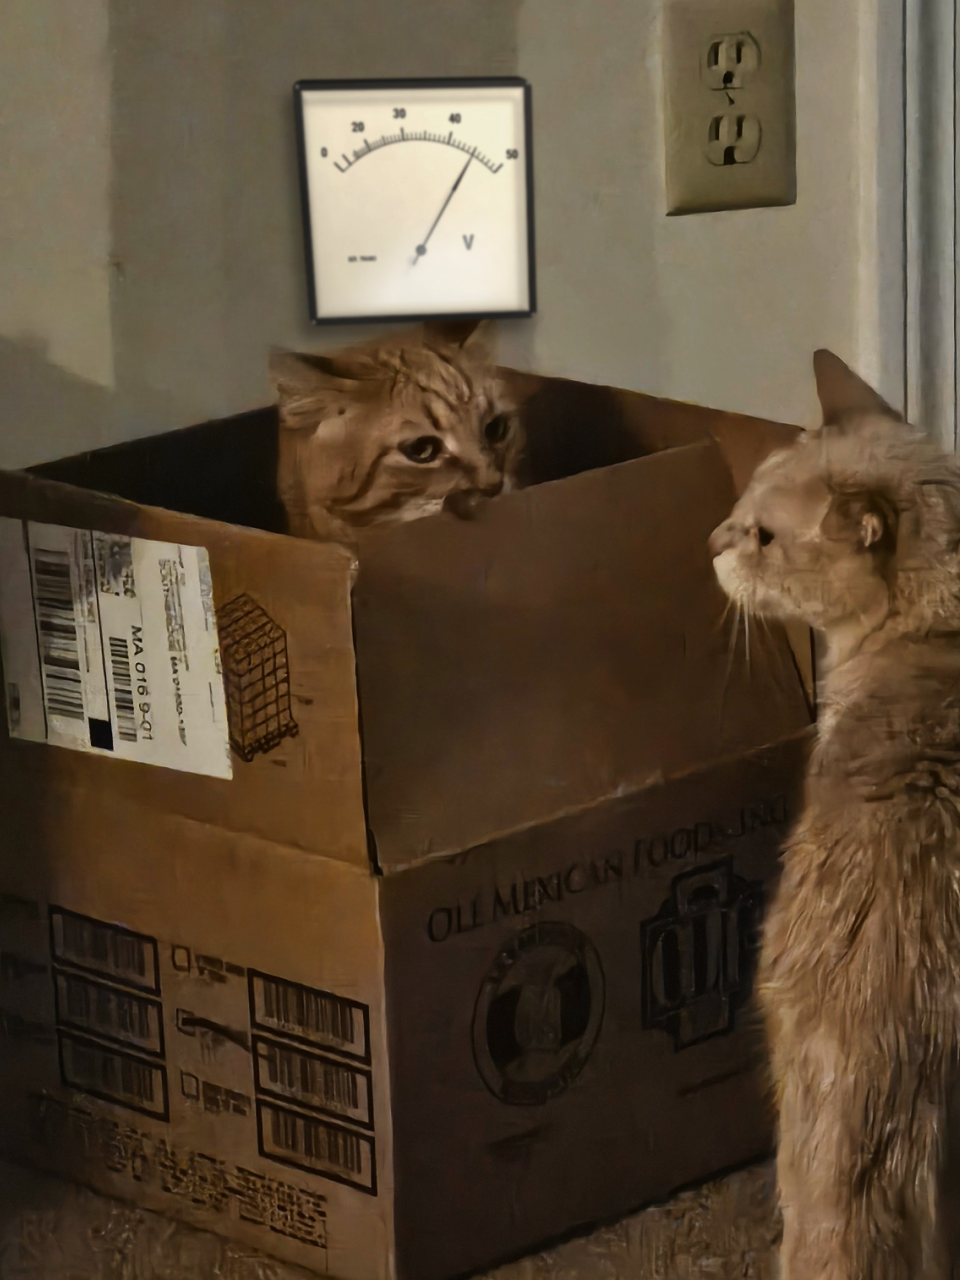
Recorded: 45 V
